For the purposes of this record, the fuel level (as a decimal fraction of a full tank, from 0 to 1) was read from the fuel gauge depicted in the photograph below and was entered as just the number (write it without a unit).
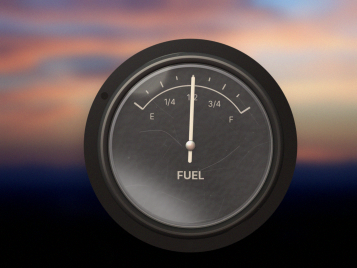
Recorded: 0.5
